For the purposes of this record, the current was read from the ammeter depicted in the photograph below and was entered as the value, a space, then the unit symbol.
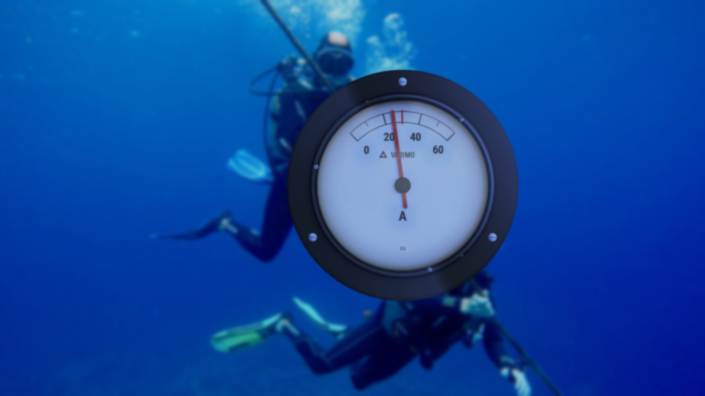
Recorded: 25 A
